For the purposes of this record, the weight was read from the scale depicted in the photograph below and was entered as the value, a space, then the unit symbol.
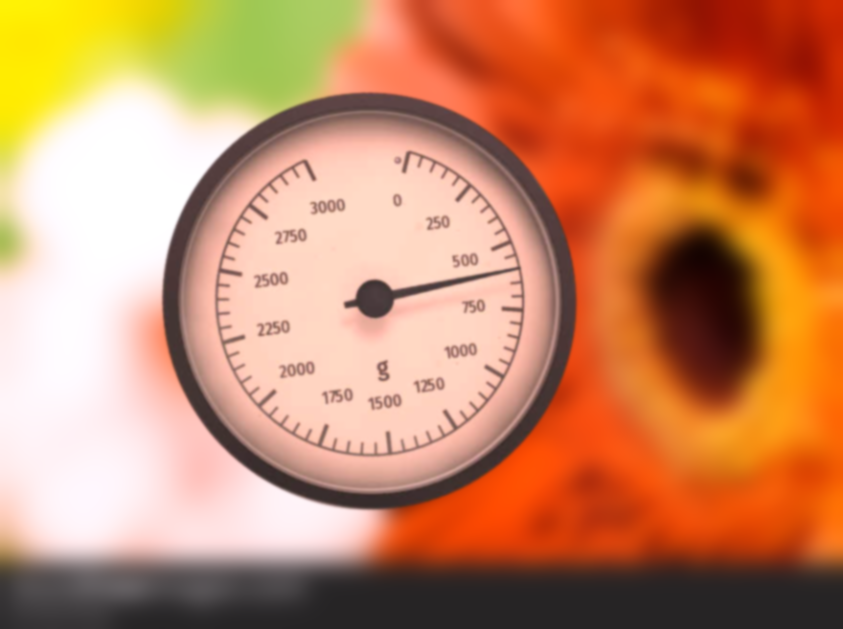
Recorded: 600 g
